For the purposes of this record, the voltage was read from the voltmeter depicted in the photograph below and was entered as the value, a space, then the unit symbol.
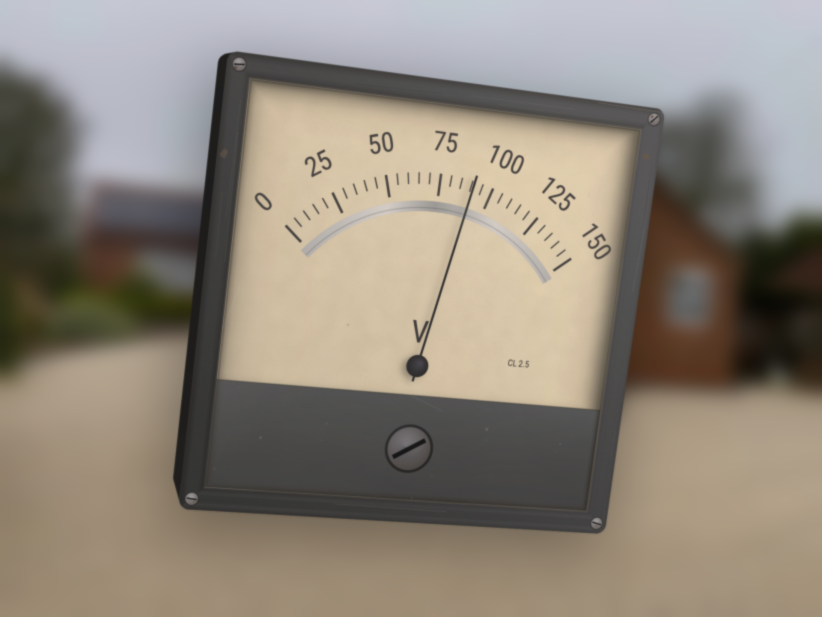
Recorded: 90 V
